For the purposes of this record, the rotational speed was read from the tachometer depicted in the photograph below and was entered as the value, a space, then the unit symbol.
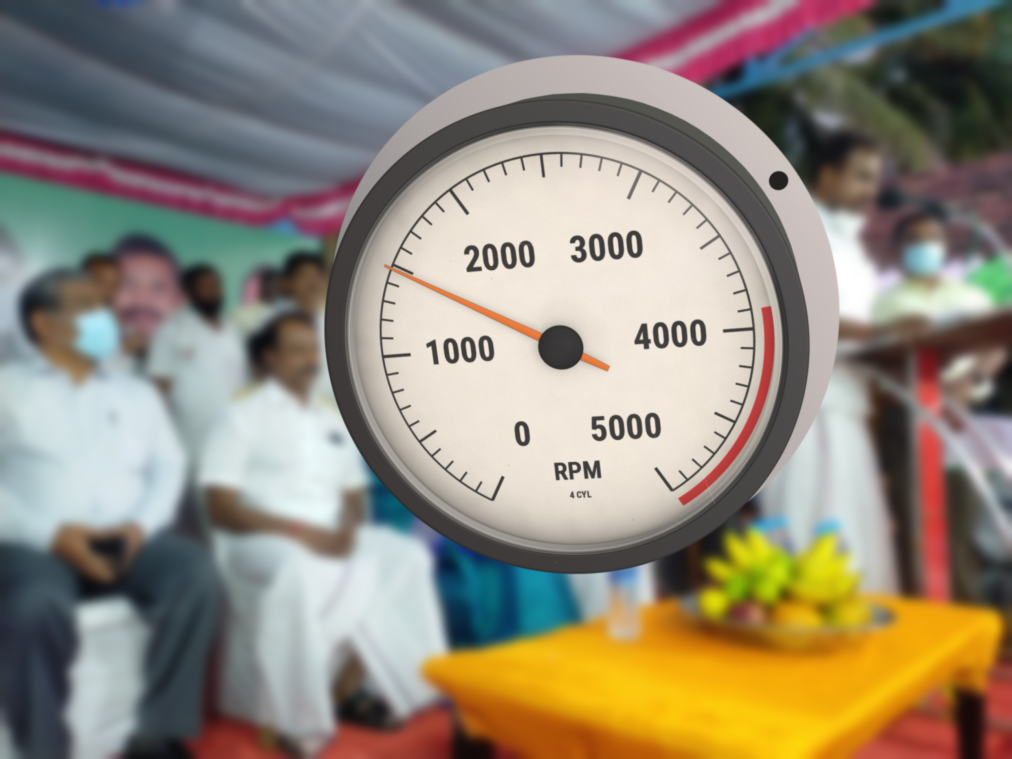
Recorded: 1500 rpm
